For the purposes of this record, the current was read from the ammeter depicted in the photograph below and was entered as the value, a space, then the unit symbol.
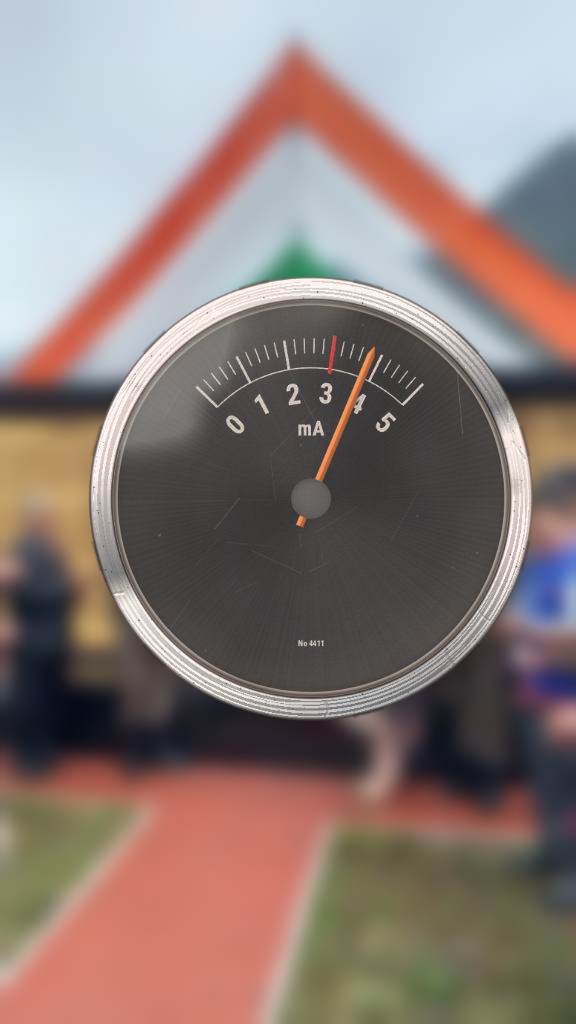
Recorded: 3.8 mA
